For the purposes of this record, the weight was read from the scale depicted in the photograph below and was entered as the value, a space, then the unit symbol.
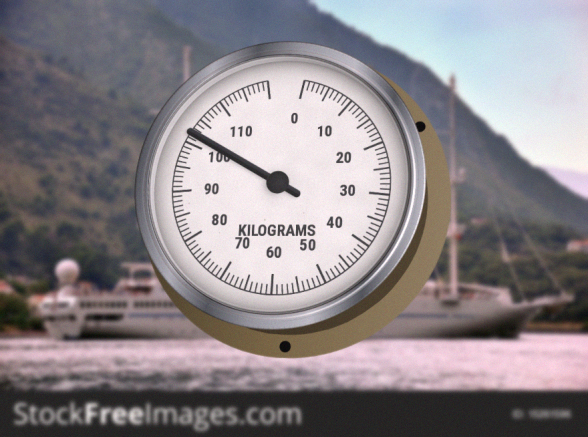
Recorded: 102 kg
